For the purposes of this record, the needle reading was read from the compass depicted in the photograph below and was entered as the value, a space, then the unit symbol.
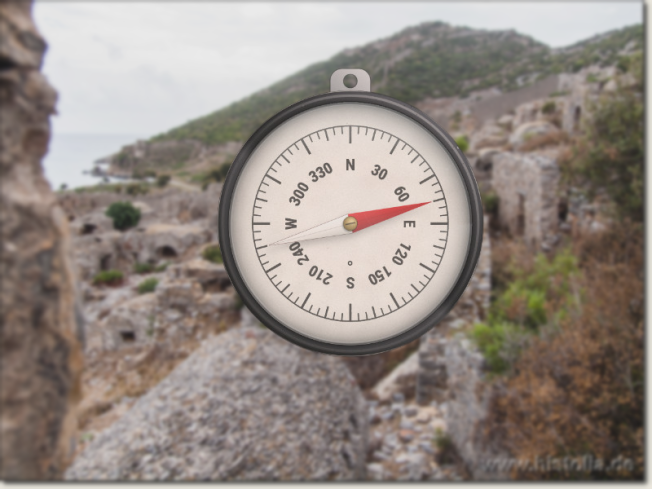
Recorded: 75 °
